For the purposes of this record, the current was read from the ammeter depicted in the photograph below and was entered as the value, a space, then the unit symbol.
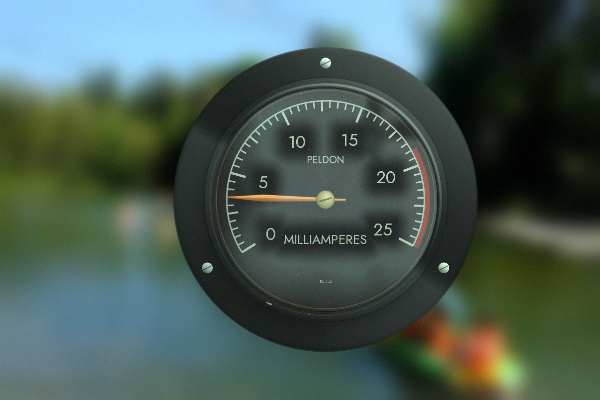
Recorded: 3.5 mA
